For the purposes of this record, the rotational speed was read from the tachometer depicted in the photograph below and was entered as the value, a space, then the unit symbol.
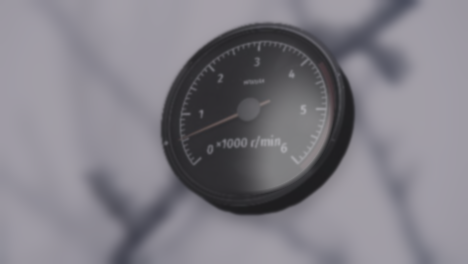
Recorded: 500 rpm
